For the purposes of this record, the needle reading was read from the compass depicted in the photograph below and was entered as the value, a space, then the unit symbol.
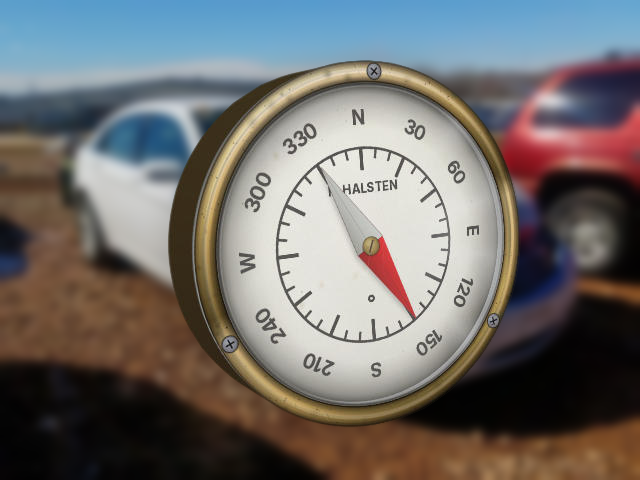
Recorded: 150 °
